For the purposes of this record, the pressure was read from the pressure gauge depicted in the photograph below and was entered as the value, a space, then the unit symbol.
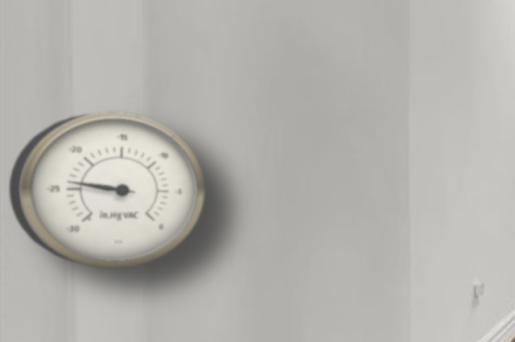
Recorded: -24 inHg
